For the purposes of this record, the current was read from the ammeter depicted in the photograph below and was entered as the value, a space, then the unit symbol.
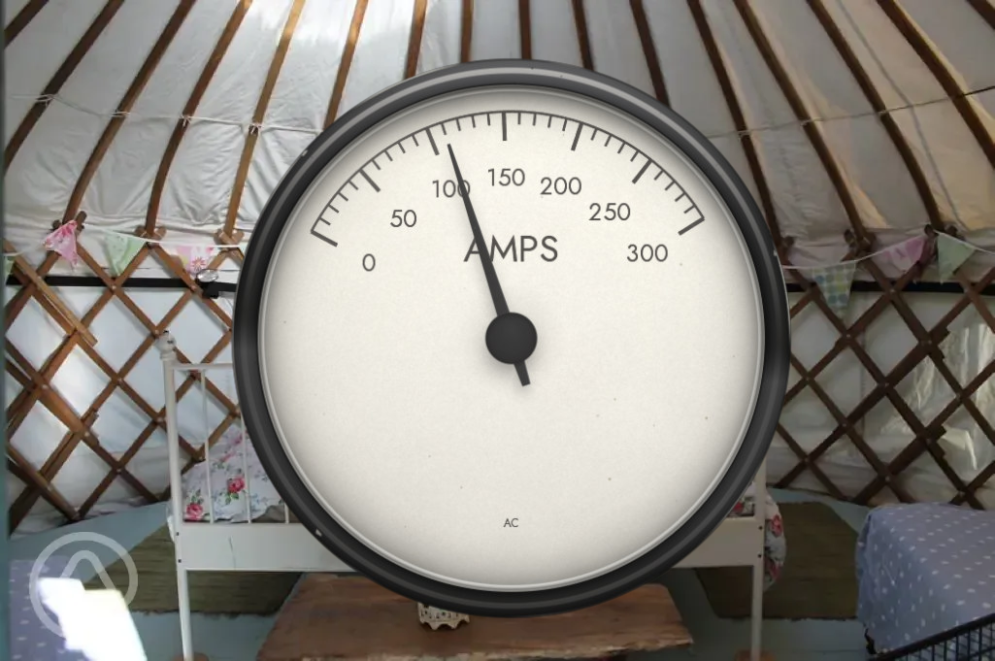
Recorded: 110 A
